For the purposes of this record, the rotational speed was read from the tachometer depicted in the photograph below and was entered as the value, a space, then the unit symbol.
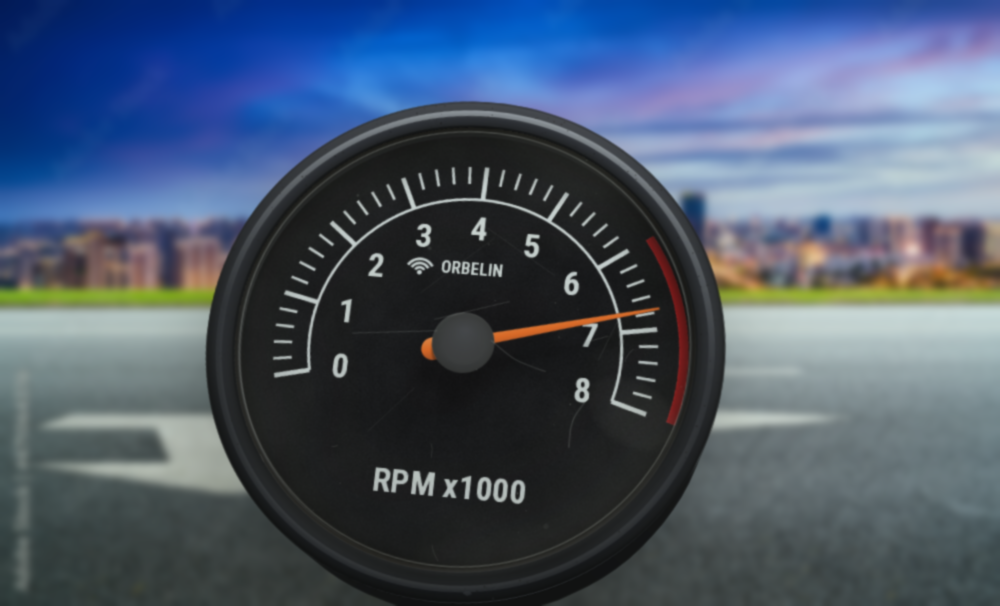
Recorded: 6800 rpm
